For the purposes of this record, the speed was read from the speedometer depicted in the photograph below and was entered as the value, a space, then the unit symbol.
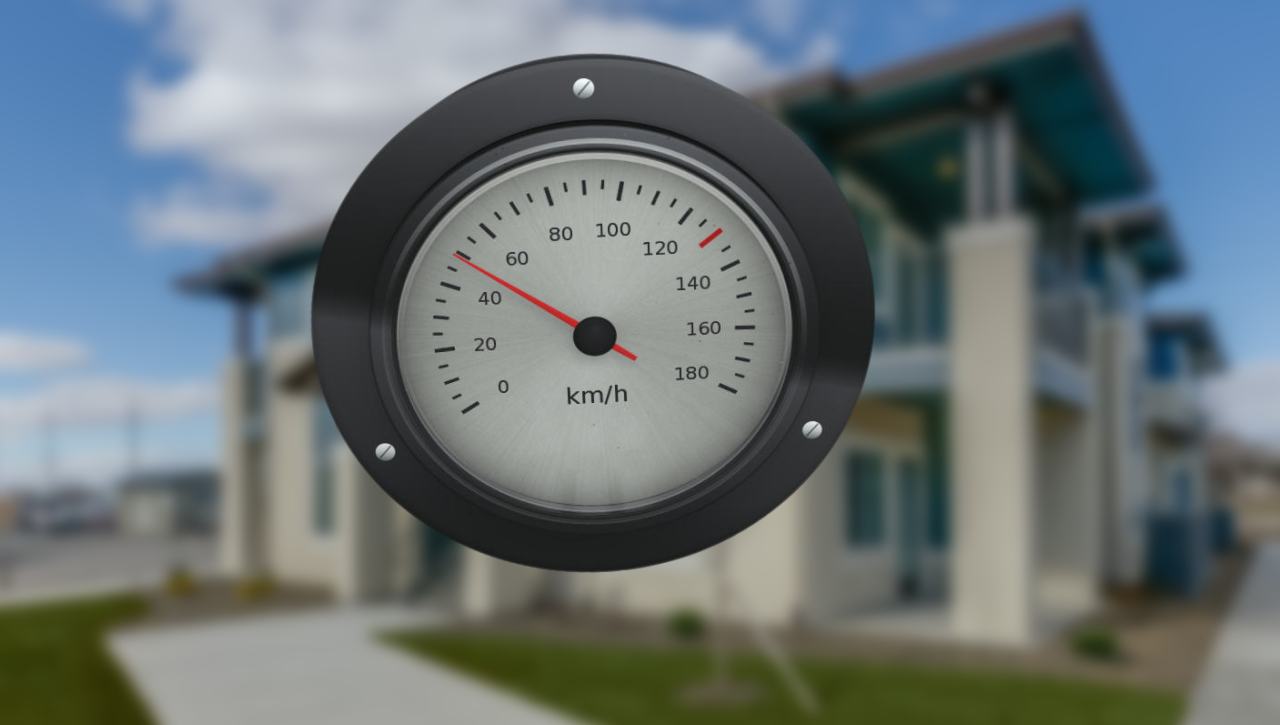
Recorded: 50 km/h
